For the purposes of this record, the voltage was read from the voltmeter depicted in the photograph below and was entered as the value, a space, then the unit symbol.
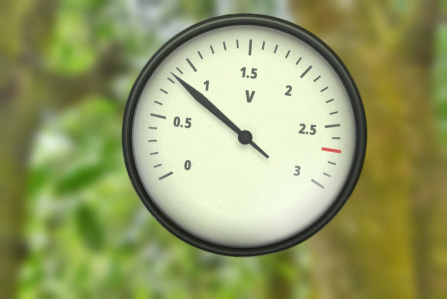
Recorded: 0.85 V
